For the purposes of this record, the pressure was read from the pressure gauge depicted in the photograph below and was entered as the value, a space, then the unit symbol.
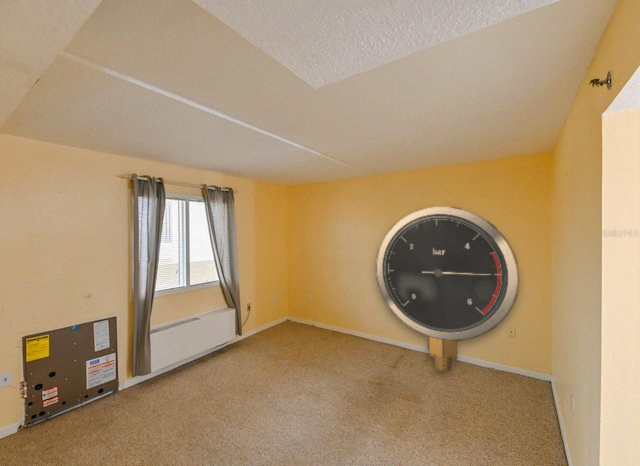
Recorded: 5 bar
